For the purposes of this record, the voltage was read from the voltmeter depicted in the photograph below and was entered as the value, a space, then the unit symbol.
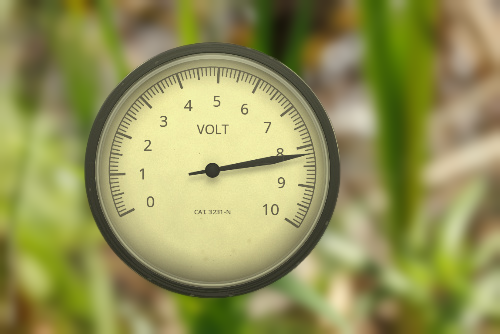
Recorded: 8.2 V
